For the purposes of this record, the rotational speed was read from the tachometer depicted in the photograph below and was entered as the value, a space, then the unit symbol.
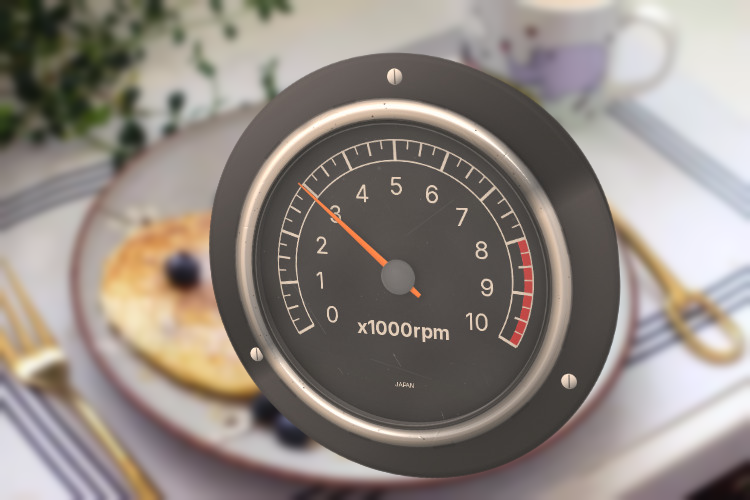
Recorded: 3000 rpm
